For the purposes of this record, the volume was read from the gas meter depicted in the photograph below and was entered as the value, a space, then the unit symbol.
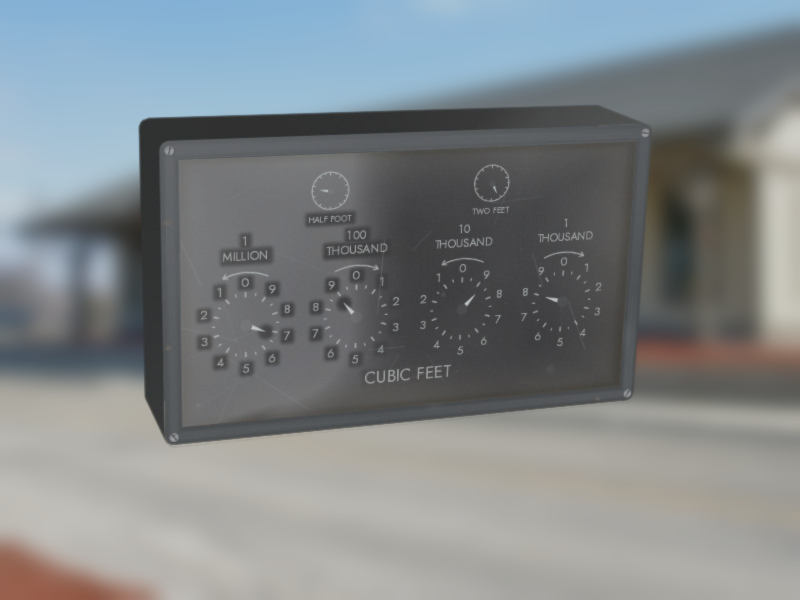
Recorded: 688800 ft³
